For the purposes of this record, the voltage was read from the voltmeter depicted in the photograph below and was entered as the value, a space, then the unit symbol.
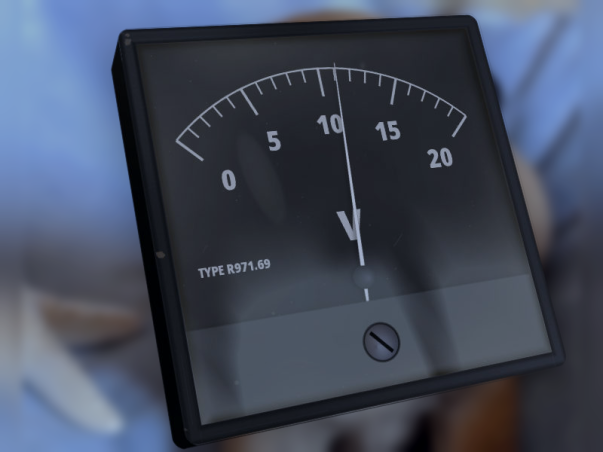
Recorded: 11 V
